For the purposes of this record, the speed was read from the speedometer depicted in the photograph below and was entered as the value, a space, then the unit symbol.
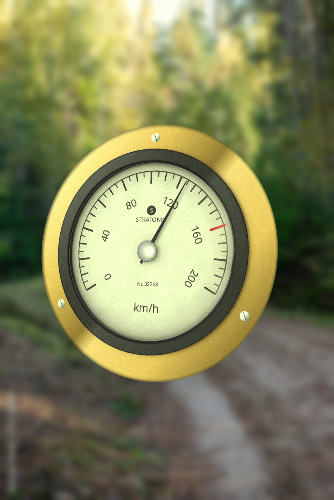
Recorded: 125 km/h
